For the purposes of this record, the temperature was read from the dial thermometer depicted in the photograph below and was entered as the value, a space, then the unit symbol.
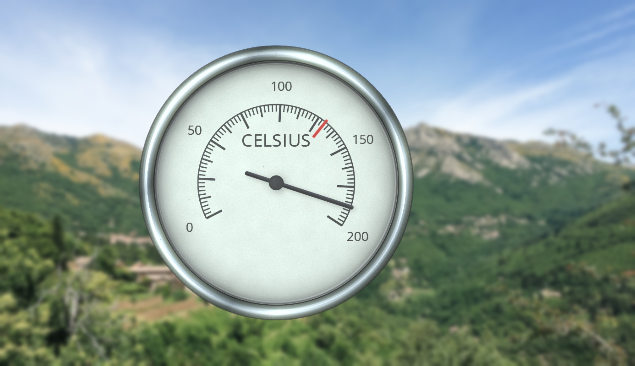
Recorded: 187.5 °C
